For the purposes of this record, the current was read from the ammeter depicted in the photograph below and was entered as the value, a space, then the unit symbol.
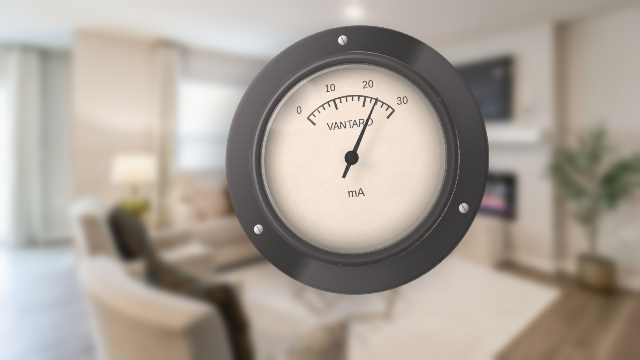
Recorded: 24 mA
